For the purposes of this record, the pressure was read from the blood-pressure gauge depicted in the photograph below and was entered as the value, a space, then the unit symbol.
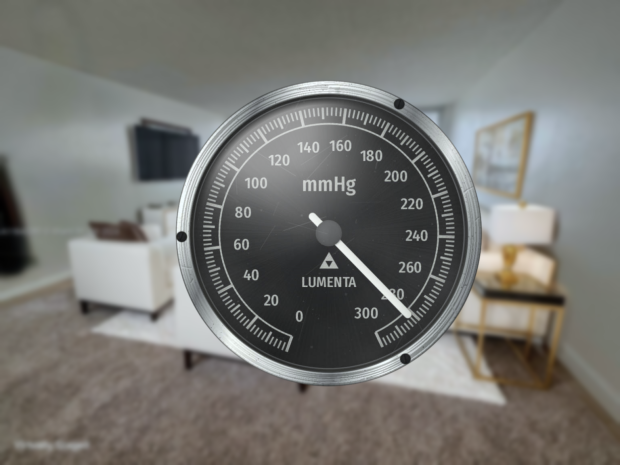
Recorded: 282 mmHg
